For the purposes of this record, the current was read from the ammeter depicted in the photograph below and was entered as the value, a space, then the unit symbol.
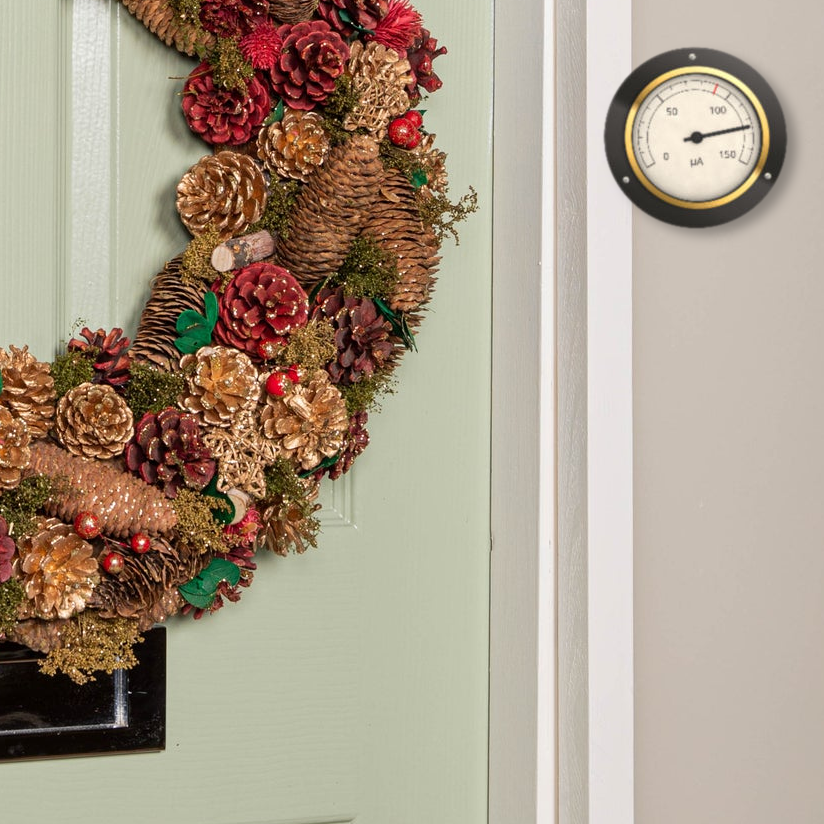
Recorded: 125 µA
